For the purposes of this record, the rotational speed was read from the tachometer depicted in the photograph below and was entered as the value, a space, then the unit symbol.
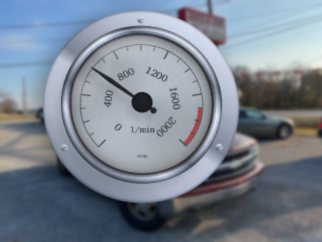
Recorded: 600 rpm
